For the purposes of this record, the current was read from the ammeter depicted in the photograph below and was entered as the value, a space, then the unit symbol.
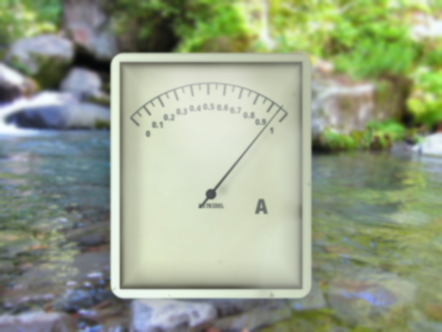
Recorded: 0.95 A
